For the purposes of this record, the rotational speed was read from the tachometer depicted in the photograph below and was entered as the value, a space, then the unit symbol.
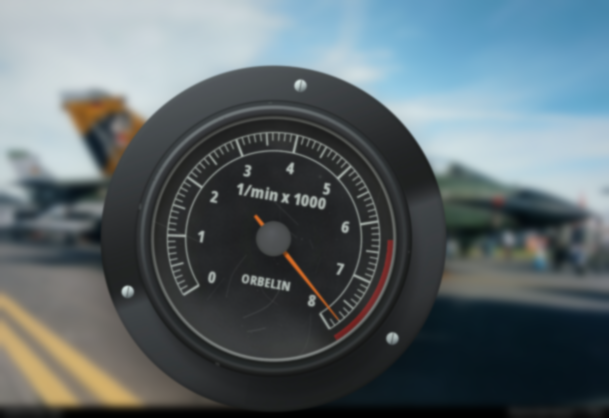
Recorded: 7800 rpm
